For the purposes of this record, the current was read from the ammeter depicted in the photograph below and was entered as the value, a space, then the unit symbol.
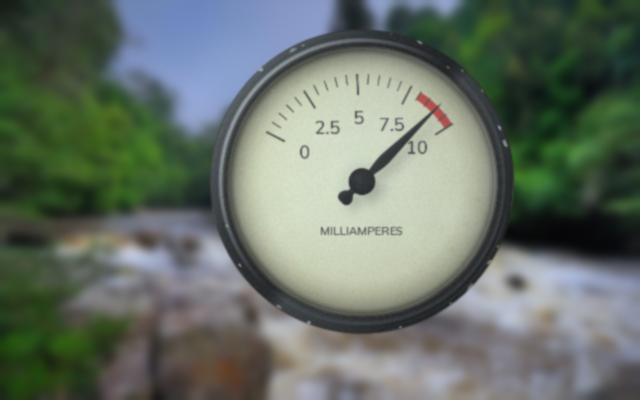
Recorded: 9 mA
